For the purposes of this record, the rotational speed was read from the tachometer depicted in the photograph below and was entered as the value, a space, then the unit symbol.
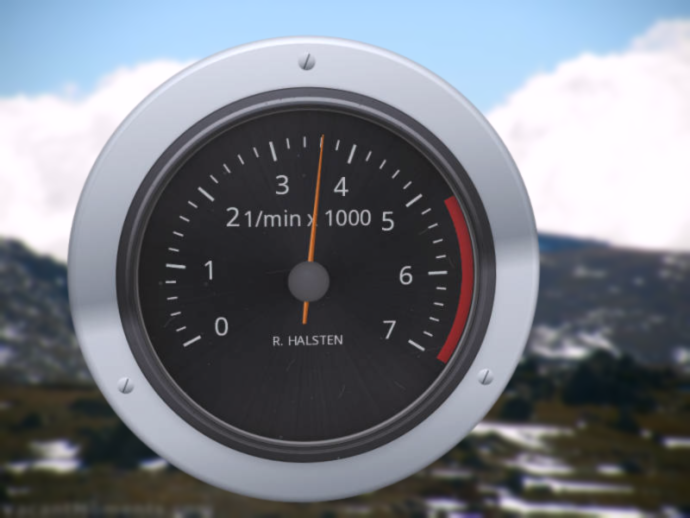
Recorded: 3600 rpm
